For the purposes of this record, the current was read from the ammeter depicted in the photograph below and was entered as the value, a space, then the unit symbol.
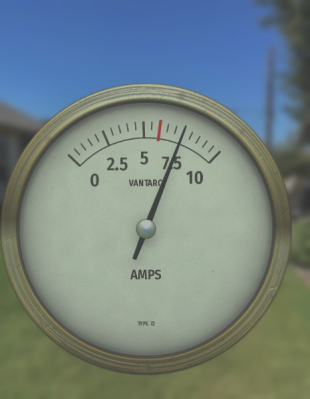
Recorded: 7.5 A
